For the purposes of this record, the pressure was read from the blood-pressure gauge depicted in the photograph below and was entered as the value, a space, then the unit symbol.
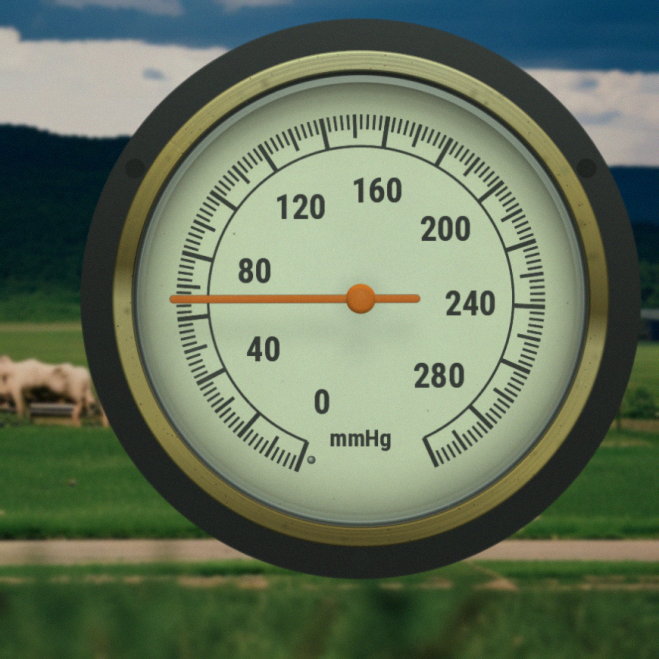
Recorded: 66 mmHg
